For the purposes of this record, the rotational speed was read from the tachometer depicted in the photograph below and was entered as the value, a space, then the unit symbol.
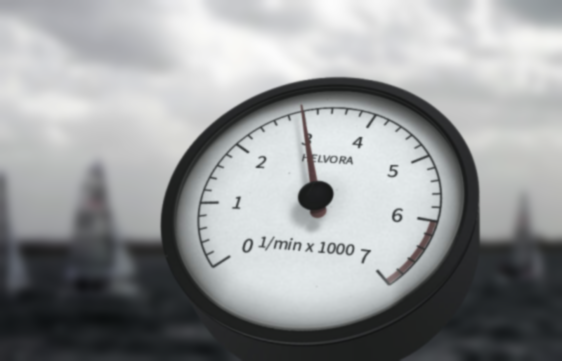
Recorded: 3000 rpm
